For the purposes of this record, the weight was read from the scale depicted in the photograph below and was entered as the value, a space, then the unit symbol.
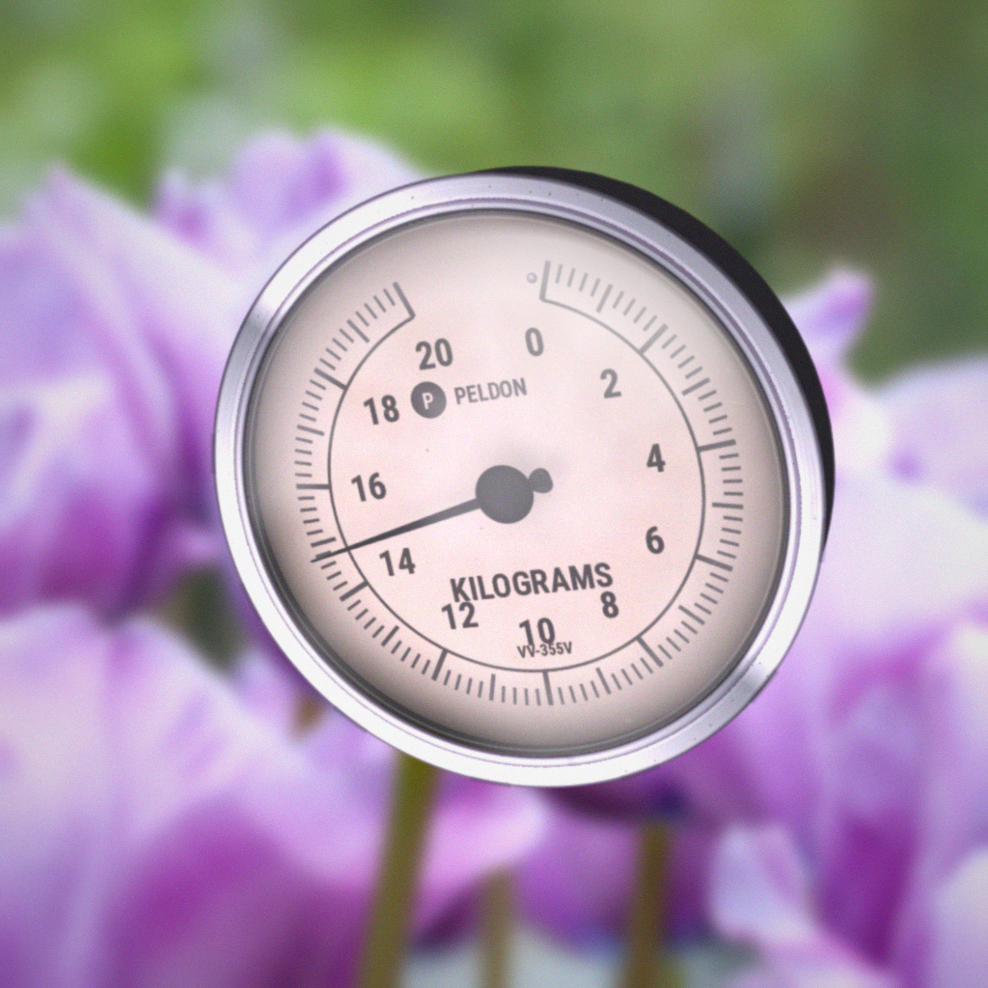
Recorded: 14.8 kg
